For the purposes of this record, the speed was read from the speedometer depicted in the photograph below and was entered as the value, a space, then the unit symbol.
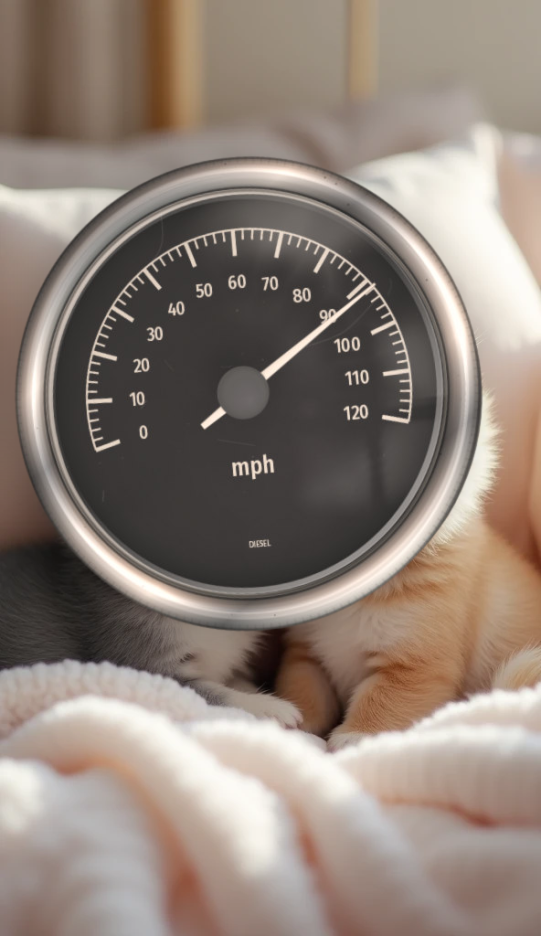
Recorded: 92 mph
